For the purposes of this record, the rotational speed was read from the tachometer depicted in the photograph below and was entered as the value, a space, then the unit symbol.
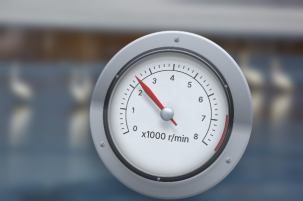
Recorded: 2400 rpm
